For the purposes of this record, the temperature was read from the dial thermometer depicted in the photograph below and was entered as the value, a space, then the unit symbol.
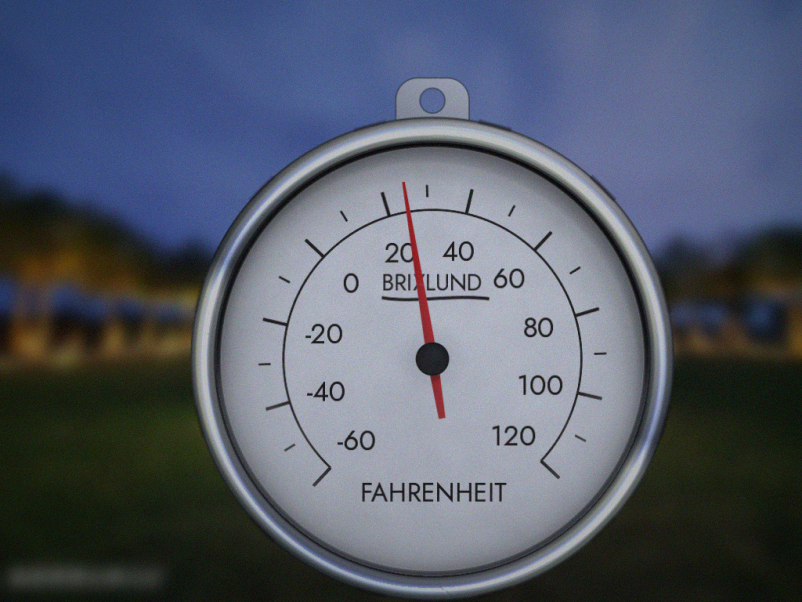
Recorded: 25 °F
